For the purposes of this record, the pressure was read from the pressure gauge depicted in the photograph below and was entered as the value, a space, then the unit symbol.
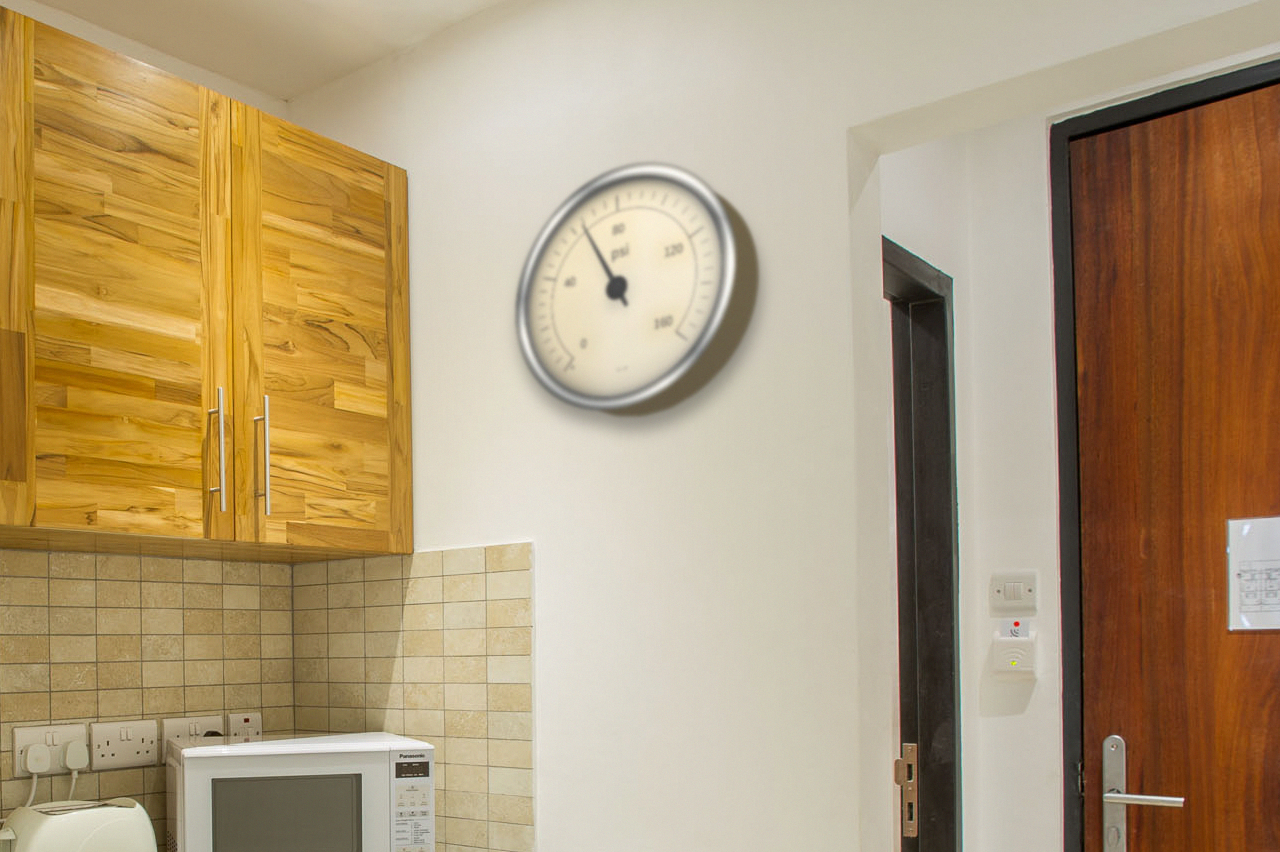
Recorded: 65 psi
